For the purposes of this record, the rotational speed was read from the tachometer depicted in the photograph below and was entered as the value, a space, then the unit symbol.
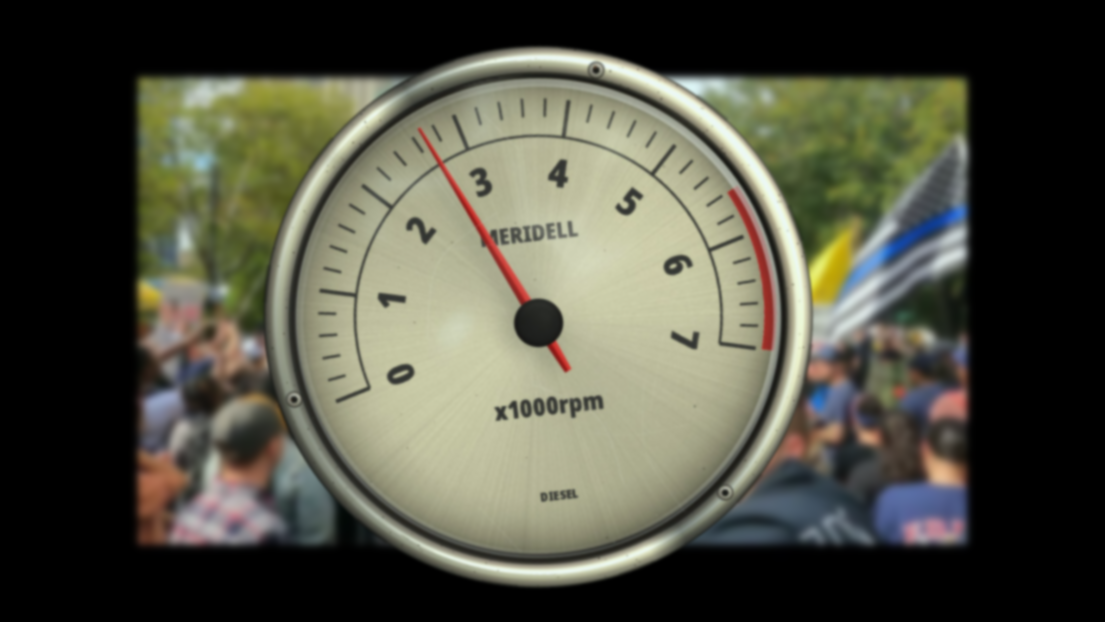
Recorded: 2700 rpm
